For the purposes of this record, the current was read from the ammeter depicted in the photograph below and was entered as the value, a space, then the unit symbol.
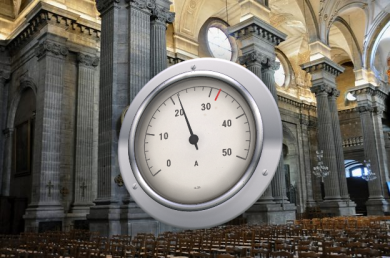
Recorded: 22 A
